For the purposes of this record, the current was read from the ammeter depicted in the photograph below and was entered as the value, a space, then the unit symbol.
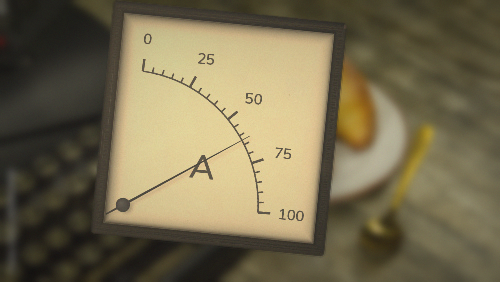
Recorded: 62.5 A
